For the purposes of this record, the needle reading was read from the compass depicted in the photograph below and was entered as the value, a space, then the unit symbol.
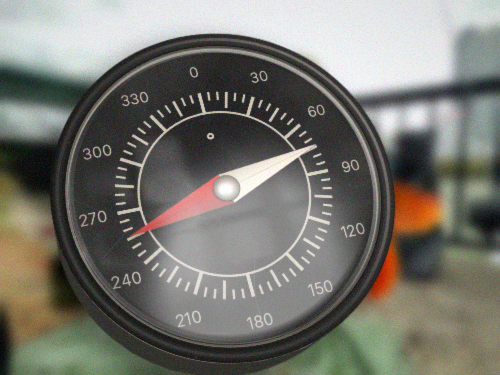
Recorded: 255 °
